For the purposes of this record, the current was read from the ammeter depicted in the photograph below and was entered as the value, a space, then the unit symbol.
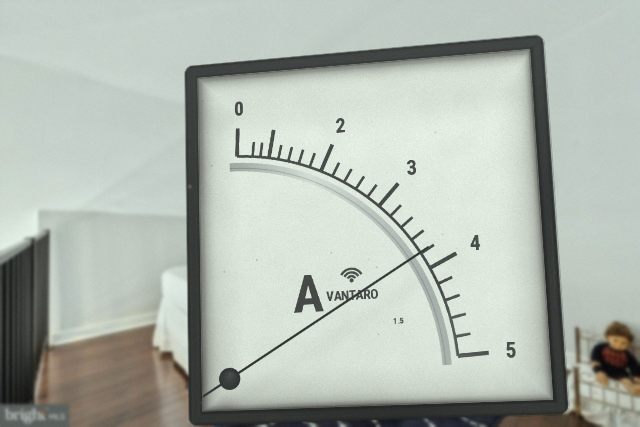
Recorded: 3.8 A
